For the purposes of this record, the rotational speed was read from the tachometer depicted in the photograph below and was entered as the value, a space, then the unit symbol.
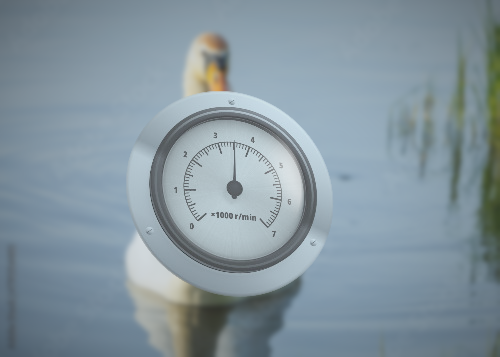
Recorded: 3500 rpm
